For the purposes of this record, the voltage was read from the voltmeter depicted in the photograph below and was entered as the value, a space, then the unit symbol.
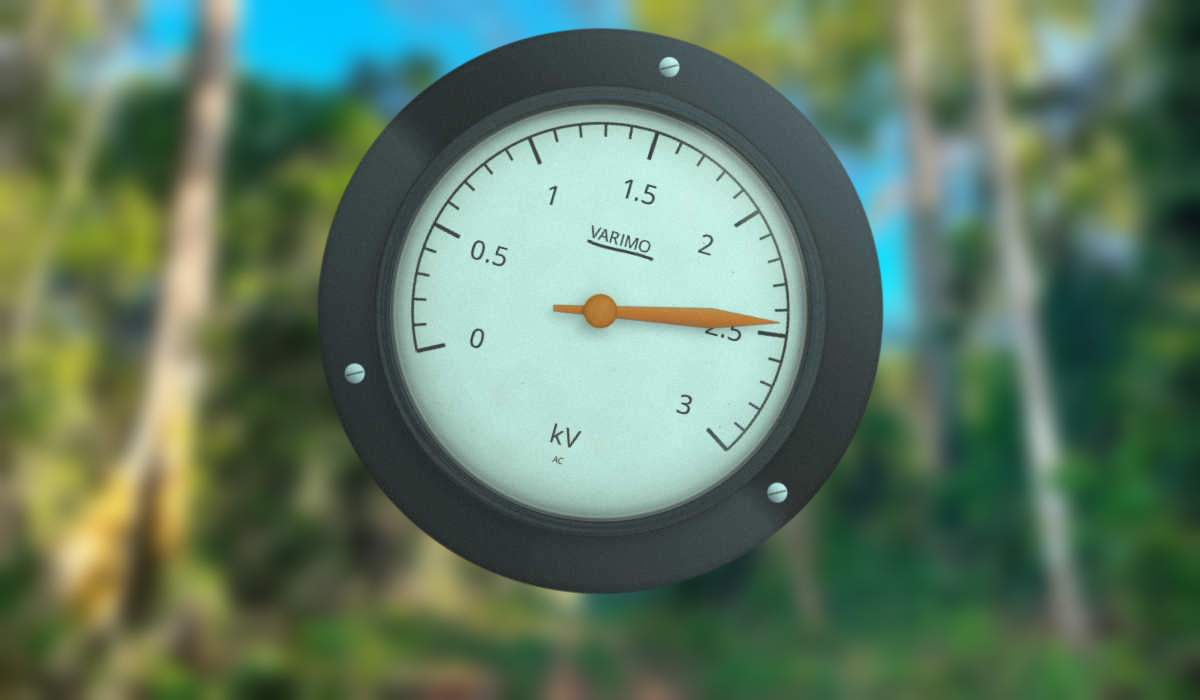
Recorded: 2.45 kV
